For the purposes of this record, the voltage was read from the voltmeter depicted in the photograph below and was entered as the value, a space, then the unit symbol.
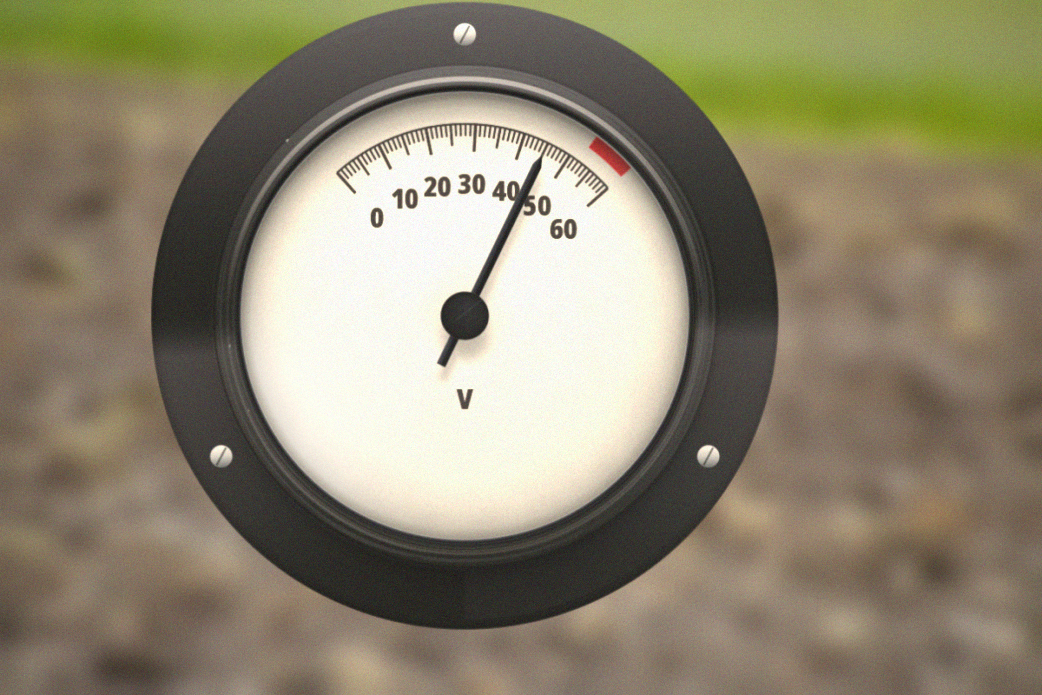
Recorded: 45 V
